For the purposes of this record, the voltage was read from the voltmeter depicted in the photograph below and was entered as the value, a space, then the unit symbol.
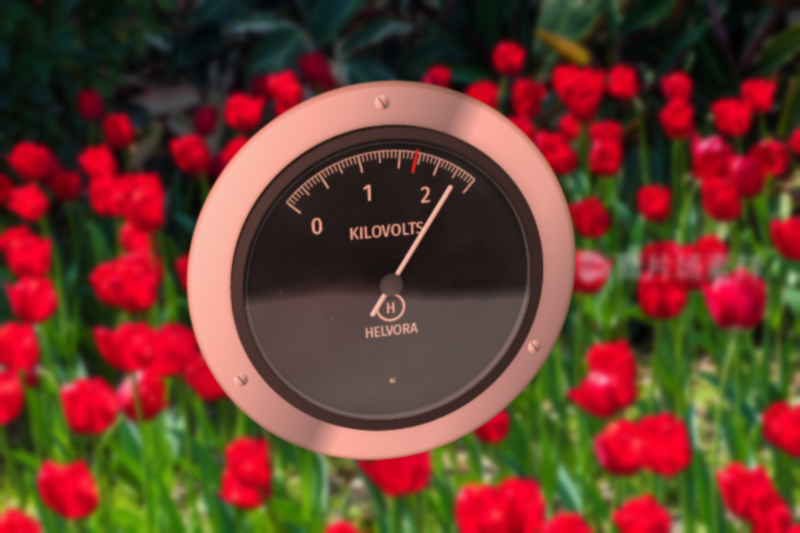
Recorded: 2.25 kV
